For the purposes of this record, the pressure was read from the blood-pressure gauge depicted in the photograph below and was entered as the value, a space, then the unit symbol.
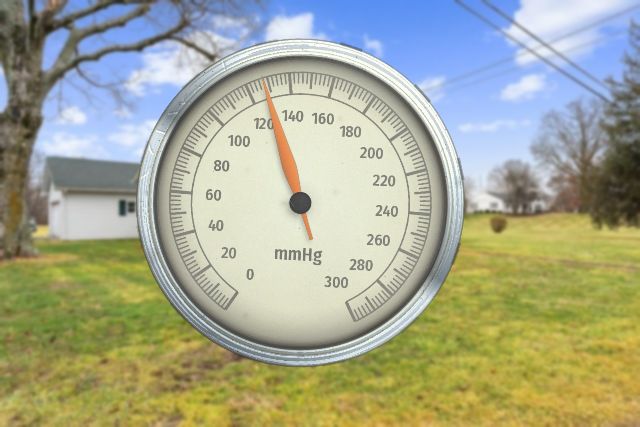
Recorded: 128 mmHg
